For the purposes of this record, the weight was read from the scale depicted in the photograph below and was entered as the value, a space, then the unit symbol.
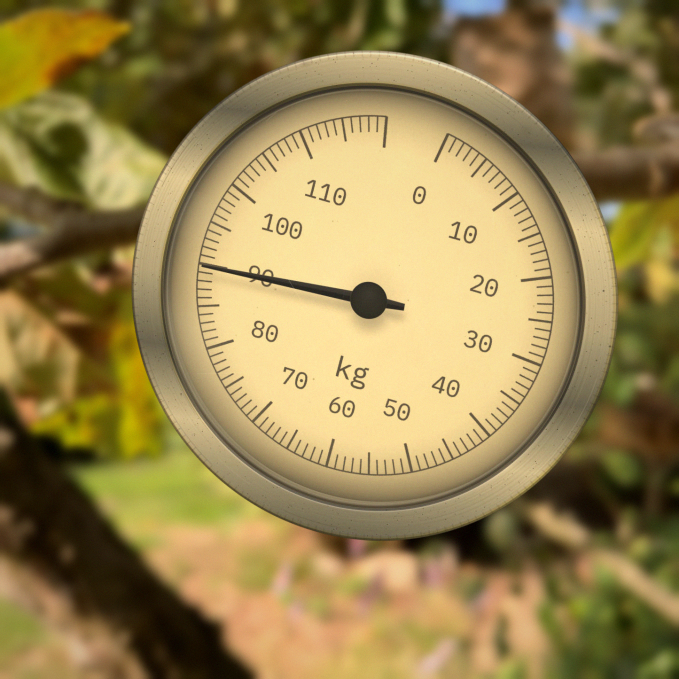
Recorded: 90 kg
